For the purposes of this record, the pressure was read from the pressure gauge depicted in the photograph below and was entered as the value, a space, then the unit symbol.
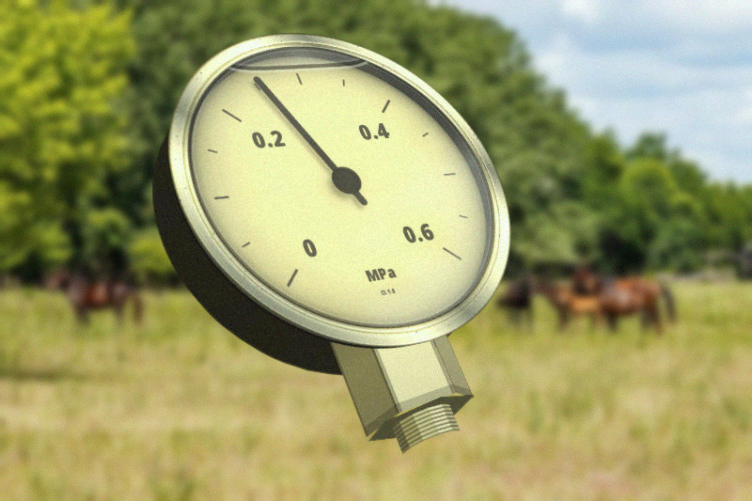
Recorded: 0.25 MPa
